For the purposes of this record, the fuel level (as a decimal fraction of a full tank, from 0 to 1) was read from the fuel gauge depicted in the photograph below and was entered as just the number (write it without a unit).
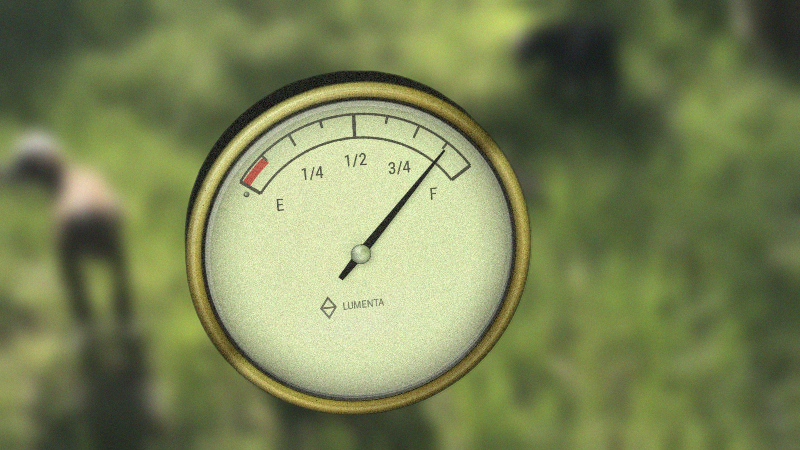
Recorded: 0.875
